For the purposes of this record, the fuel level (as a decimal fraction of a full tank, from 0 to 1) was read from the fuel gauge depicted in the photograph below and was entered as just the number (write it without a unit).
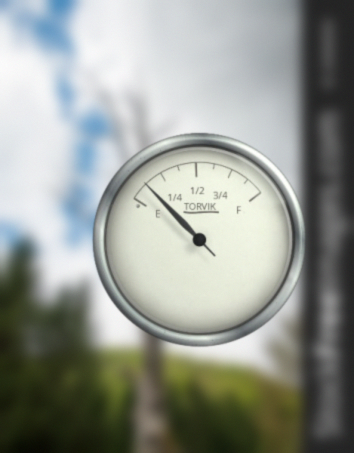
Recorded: 0.125
